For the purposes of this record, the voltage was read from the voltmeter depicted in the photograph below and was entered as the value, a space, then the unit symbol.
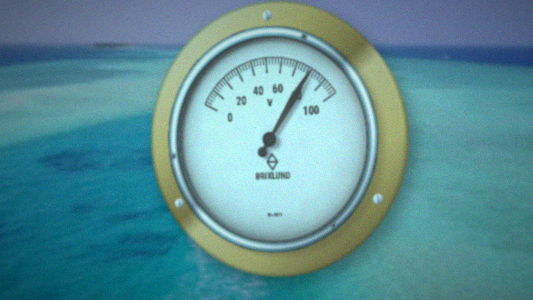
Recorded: 80 V
